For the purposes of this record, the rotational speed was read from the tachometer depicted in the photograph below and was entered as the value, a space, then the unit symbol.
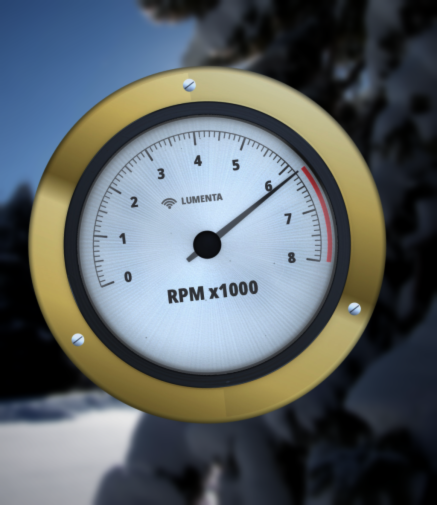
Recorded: 6200 rpm
